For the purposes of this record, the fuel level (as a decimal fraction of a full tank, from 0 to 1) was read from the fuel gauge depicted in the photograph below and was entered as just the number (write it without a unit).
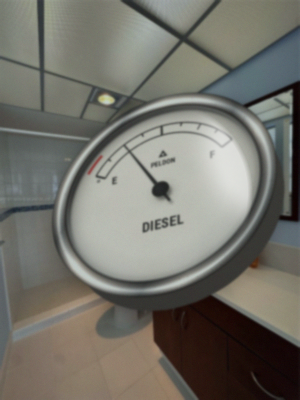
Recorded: 0.25
